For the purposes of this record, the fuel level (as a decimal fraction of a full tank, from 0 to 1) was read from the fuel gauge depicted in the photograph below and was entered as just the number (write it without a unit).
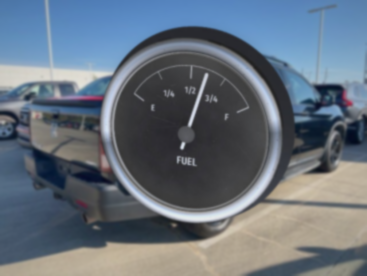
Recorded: 0.625
